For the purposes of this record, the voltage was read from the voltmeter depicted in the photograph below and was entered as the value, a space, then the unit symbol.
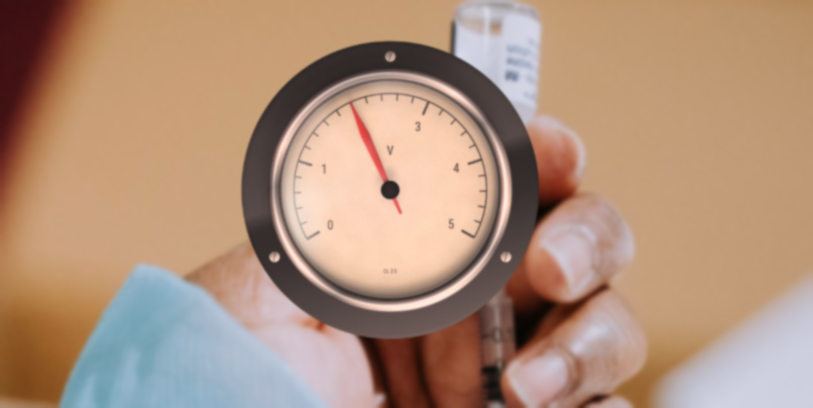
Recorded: 2 V
